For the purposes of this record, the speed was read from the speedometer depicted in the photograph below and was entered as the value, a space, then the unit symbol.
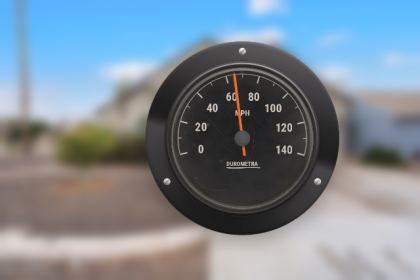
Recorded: 65 mph
